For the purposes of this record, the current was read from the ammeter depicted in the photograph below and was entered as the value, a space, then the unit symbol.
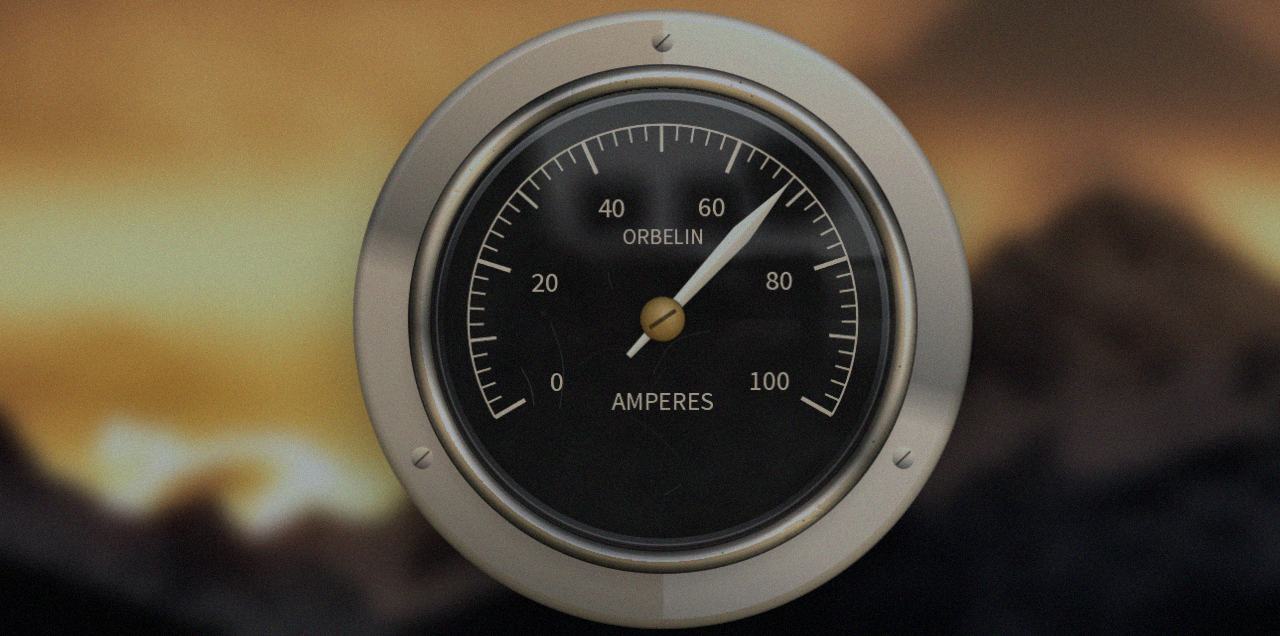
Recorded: 68 A
